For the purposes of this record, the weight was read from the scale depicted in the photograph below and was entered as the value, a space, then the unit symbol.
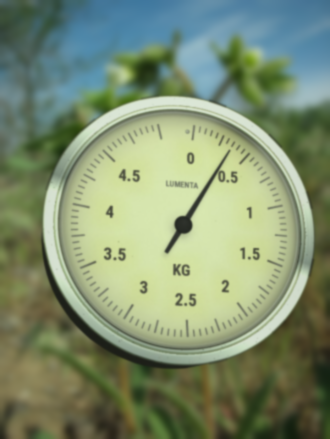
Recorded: 0.35 kg
